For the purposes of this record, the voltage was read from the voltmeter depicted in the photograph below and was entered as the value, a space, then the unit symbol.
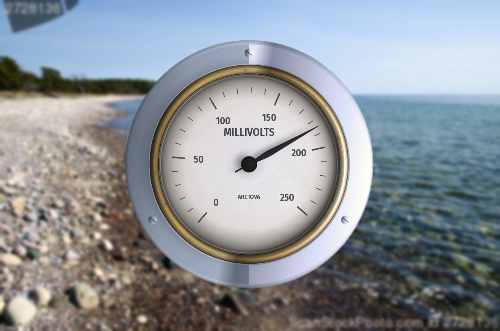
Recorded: 185 mV
